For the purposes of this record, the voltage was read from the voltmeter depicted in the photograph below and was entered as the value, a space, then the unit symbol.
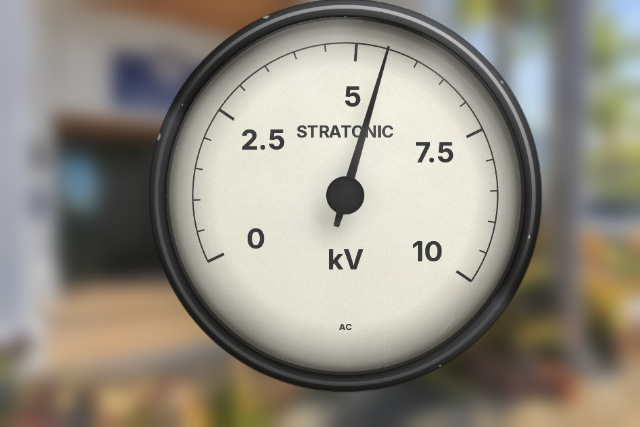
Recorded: 5.5 kV
